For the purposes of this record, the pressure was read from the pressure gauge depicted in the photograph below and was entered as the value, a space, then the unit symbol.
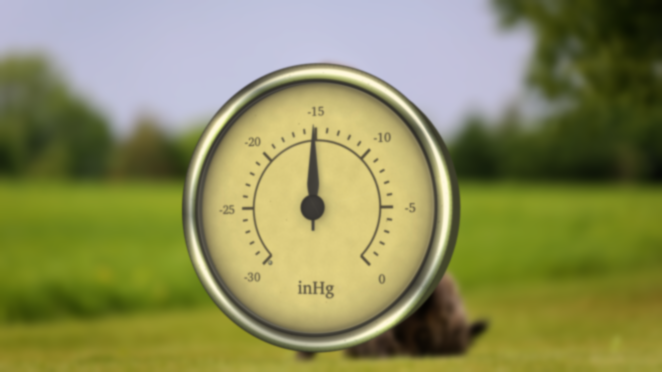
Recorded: -15 inHg
